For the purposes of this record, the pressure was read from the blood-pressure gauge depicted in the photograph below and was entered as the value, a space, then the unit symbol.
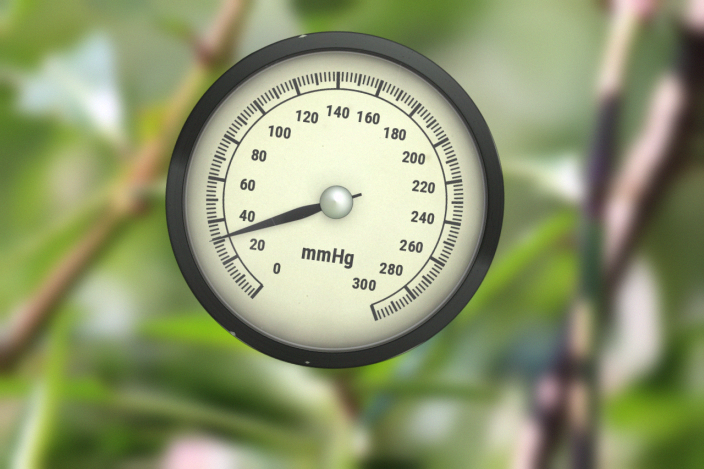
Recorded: 32 mmHg
